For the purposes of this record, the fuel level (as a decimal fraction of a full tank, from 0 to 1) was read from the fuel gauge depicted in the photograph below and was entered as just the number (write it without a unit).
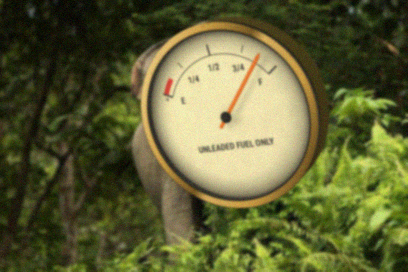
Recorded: 0.875
